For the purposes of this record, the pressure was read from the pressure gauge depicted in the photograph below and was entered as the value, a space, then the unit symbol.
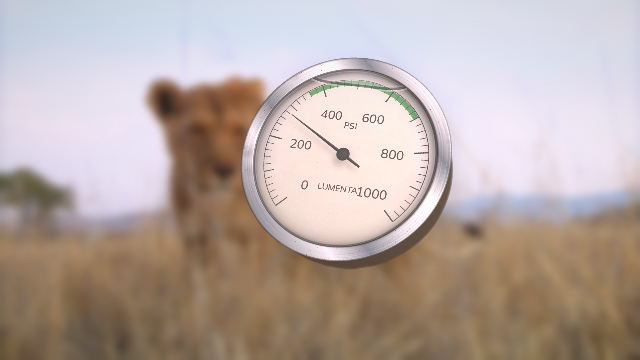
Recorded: 280 psi
